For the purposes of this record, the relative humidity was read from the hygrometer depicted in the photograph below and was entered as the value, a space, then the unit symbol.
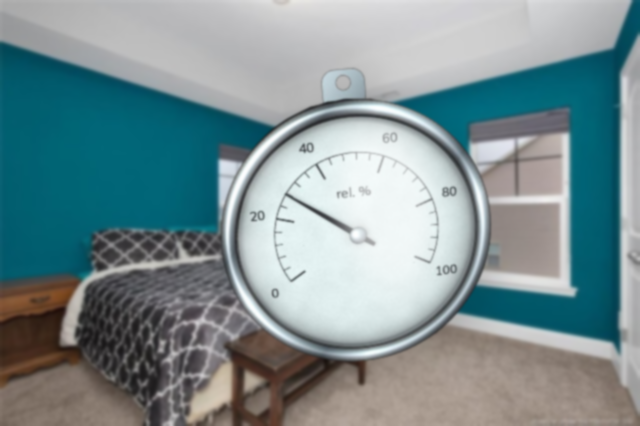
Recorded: 28 %
